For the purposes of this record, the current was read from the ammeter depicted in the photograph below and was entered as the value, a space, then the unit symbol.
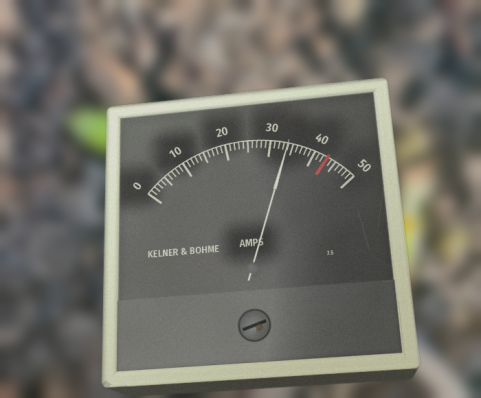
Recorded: 34 A
